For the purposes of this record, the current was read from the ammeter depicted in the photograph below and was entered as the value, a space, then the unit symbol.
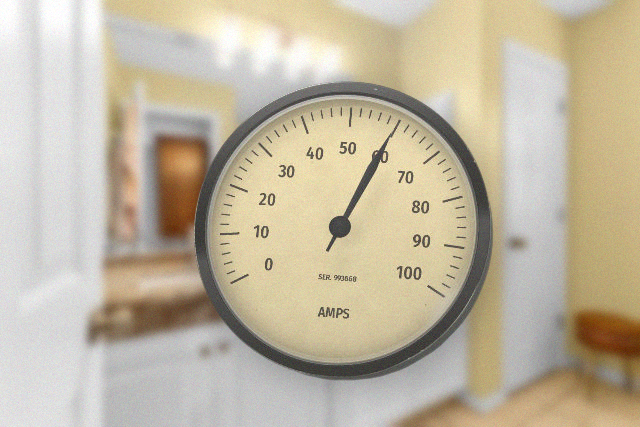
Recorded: 60 A
